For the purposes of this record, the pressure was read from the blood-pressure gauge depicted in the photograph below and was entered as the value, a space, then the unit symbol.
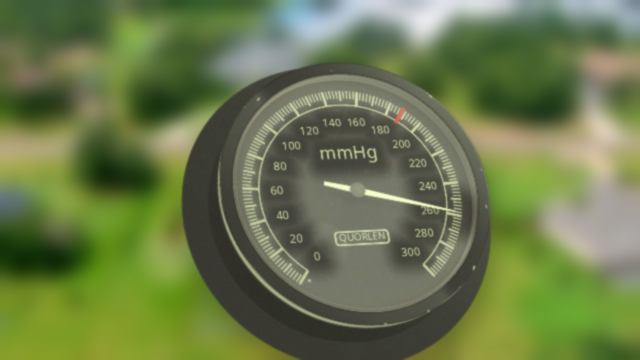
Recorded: 260 mmHg
